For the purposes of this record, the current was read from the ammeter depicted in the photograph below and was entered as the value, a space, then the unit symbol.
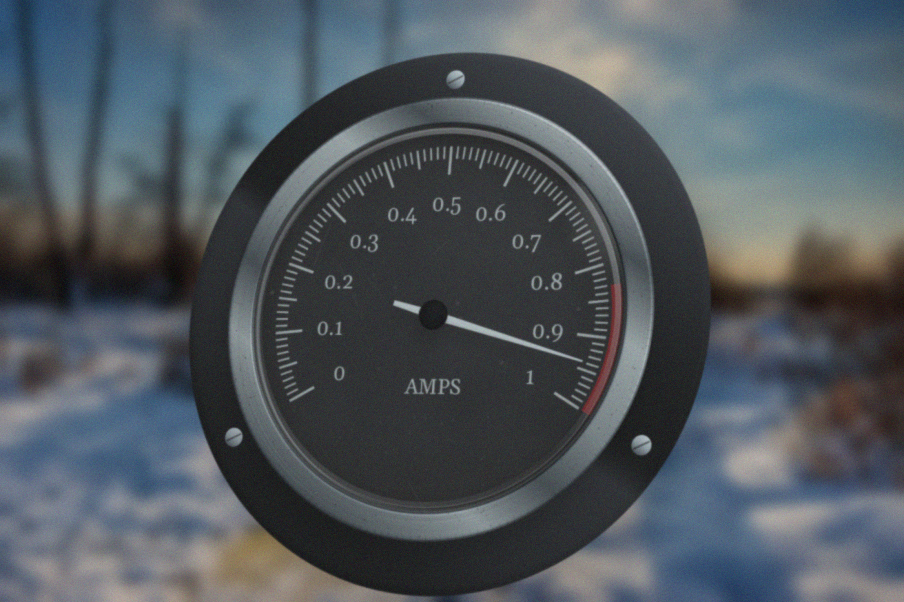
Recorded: 0.94 A
